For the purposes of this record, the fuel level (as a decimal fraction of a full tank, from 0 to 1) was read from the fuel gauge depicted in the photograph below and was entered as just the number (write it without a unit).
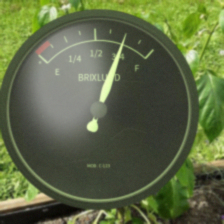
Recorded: 0.75
